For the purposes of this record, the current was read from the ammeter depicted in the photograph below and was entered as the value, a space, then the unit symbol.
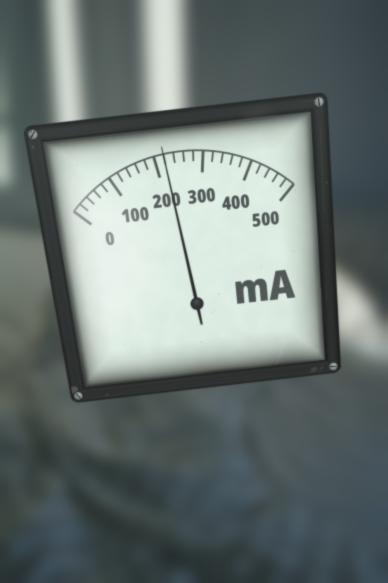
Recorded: 220 mA
